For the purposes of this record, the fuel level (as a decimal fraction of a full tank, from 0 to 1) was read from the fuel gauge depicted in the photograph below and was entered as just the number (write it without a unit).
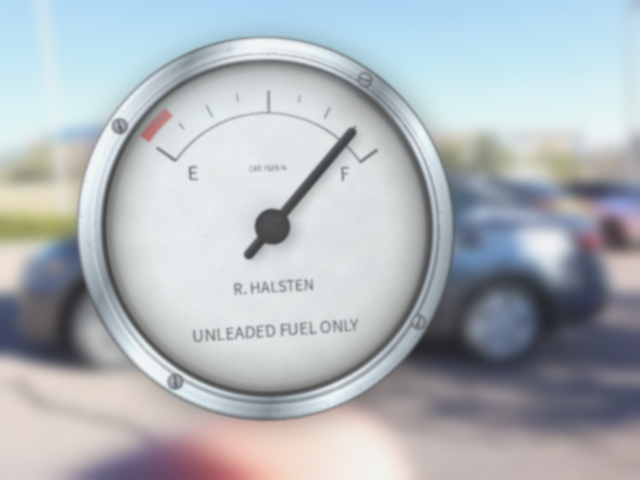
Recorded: 0.875
